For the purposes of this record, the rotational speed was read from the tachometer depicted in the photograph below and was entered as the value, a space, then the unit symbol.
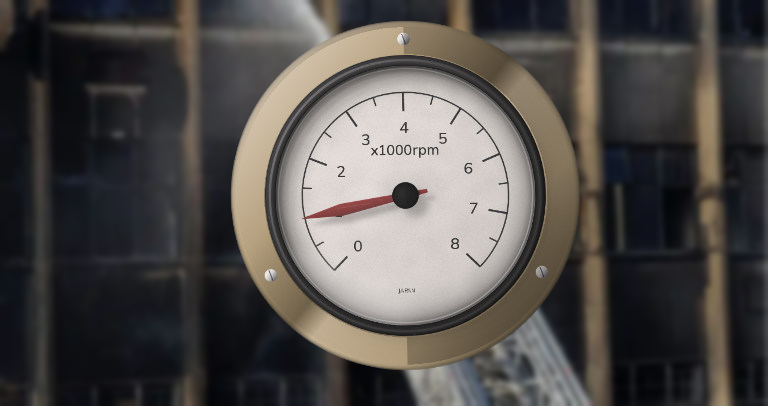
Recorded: 1000 rpm
